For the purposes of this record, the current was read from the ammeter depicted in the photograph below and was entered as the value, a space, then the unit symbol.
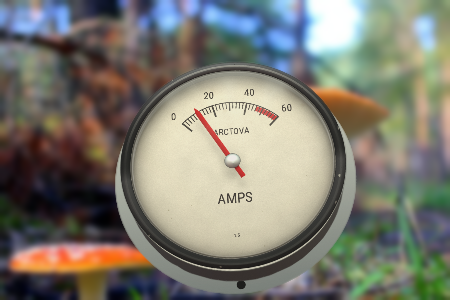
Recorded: 10 A
